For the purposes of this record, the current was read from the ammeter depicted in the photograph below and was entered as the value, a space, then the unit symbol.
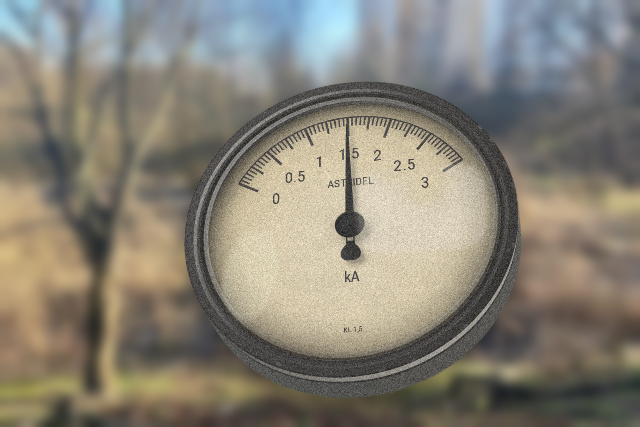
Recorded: 1.5 kA
